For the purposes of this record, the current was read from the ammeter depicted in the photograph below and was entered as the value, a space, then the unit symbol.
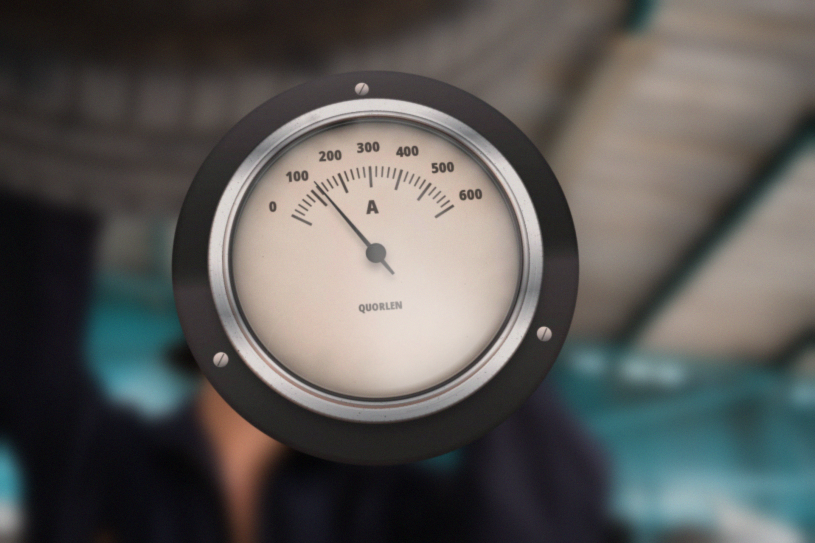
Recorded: 120 A
